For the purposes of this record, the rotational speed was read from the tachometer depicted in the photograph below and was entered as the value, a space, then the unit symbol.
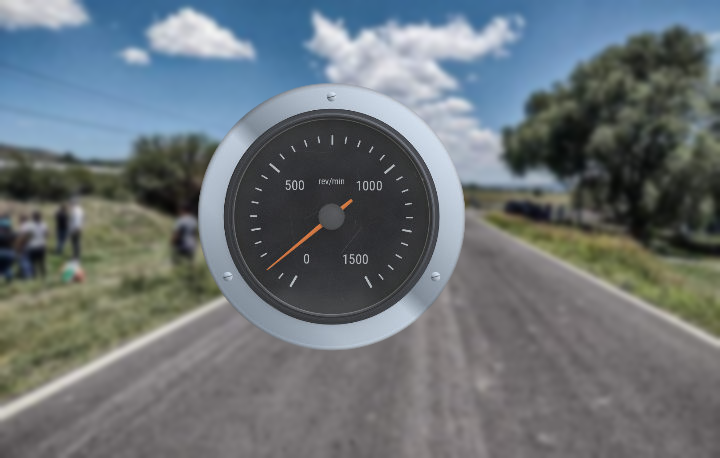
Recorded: 100 rpm
